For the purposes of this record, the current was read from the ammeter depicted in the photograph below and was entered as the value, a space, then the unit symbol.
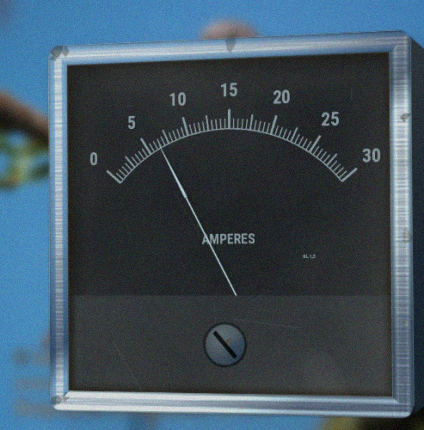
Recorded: 6.5 A
